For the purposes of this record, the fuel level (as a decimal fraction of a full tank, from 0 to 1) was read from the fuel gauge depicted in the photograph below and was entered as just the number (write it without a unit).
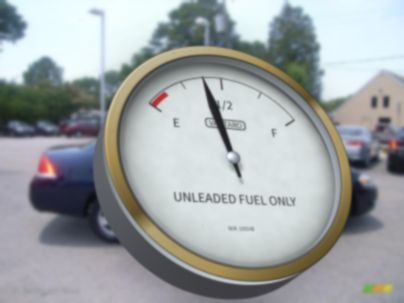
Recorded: 0.375
